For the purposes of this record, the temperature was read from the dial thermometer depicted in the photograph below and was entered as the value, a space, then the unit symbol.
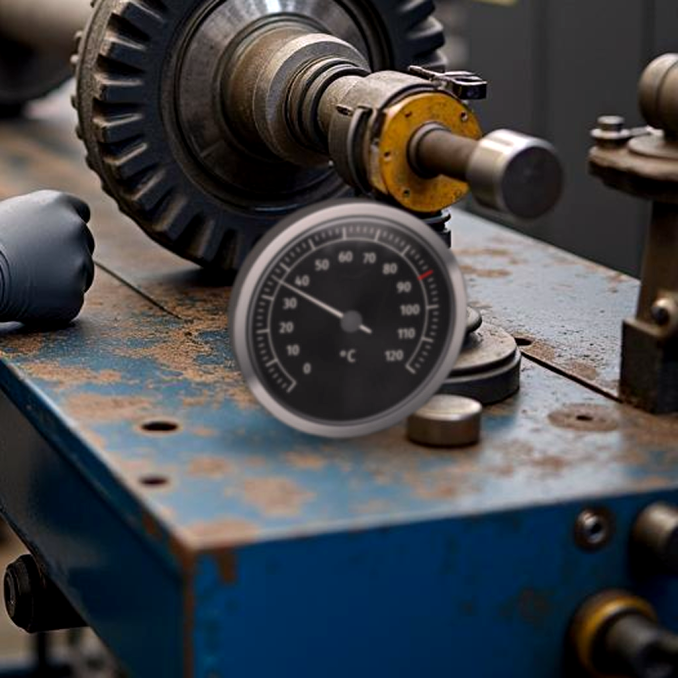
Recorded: 36 °C
